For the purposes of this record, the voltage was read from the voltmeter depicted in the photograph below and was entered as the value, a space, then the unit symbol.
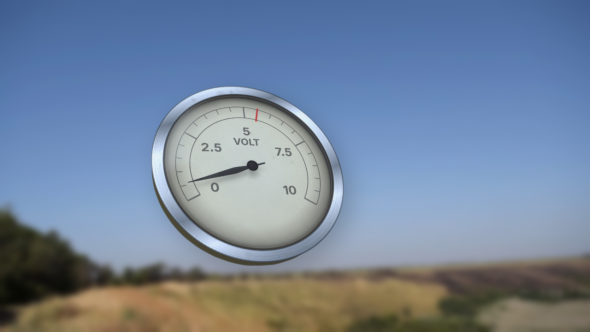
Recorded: 0.5 V
